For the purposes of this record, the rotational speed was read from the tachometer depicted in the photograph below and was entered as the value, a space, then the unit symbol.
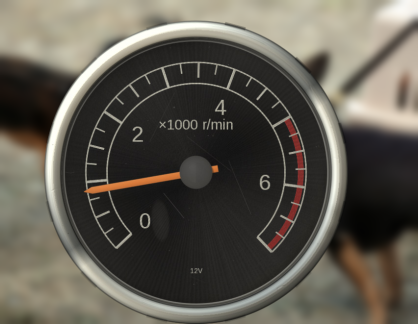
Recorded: 875 rpm
